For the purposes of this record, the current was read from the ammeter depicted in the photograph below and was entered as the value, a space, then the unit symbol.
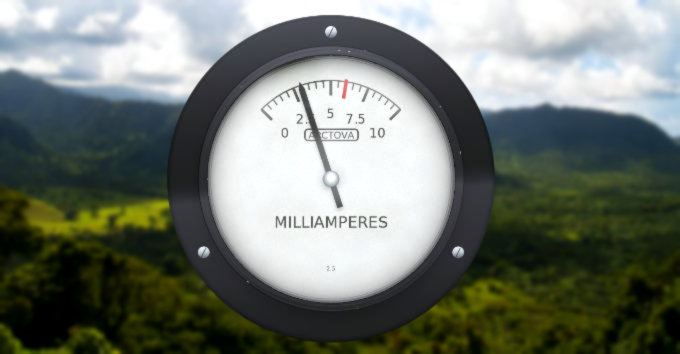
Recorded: 3 mA
